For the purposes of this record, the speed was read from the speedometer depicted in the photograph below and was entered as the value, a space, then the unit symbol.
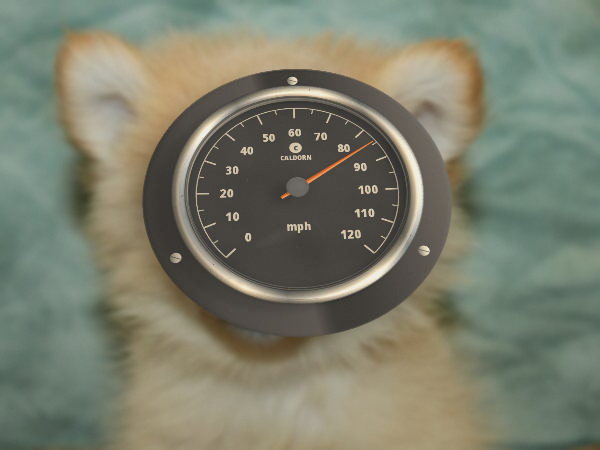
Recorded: 85 mph
